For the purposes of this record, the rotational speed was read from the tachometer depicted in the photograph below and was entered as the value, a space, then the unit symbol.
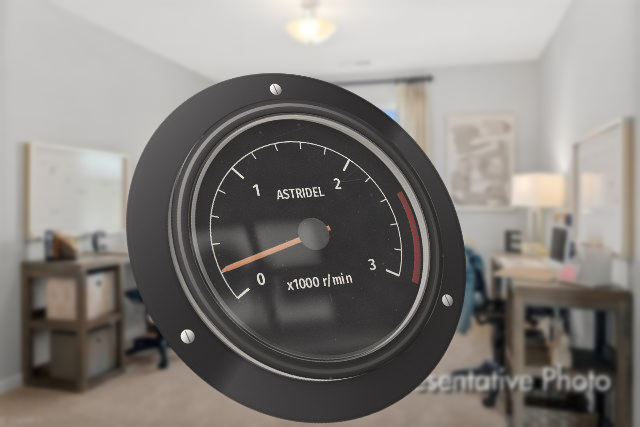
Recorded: 200 rpm
